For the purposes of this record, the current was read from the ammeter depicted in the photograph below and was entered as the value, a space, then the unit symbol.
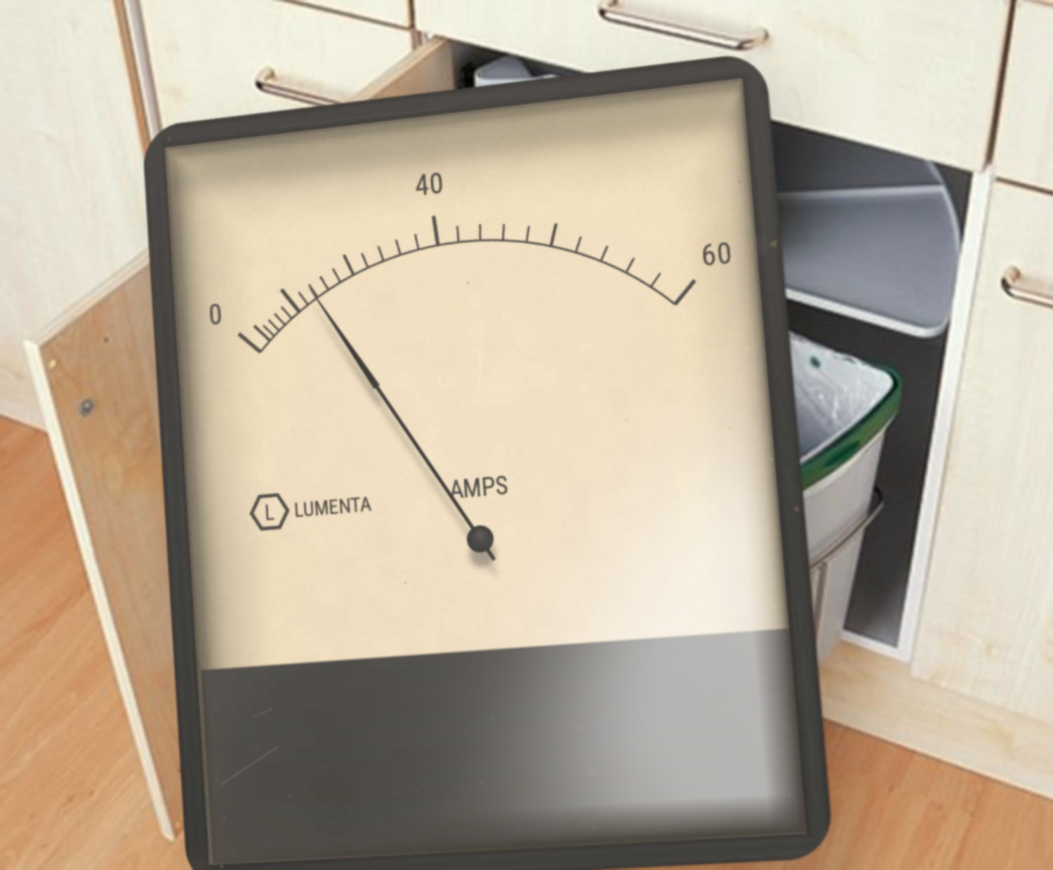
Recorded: 24 A
